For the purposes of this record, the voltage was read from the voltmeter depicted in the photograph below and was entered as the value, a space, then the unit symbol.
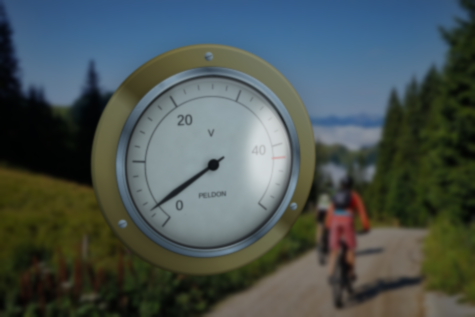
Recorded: 3 V
